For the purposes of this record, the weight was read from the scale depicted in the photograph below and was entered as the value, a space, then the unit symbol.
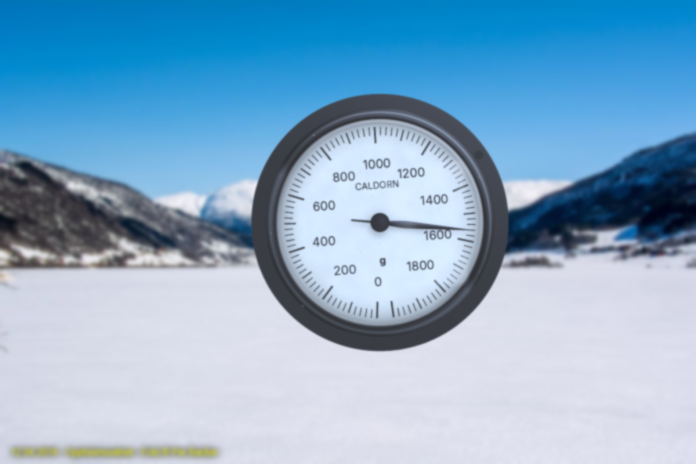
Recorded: 1560 g
